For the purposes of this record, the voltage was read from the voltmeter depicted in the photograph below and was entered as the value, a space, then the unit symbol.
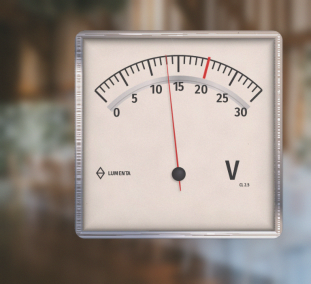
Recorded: 13 V
